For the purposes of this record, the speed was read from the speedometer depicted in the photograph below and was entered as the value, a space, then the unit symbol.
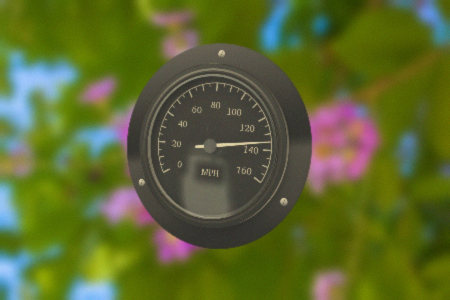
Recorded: 135 mph
